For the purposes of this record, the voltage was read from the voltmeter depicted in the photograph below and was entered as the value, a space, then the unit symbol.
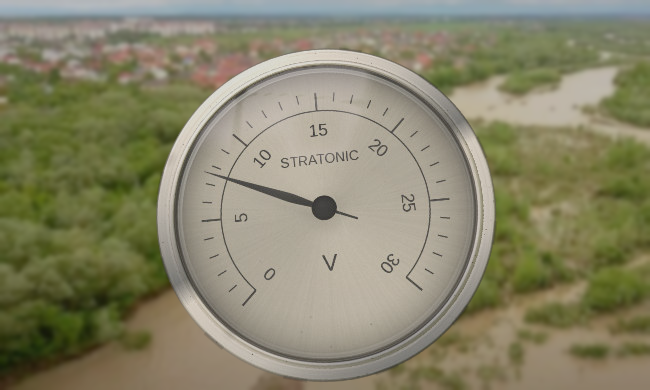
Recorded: 7.5 V
